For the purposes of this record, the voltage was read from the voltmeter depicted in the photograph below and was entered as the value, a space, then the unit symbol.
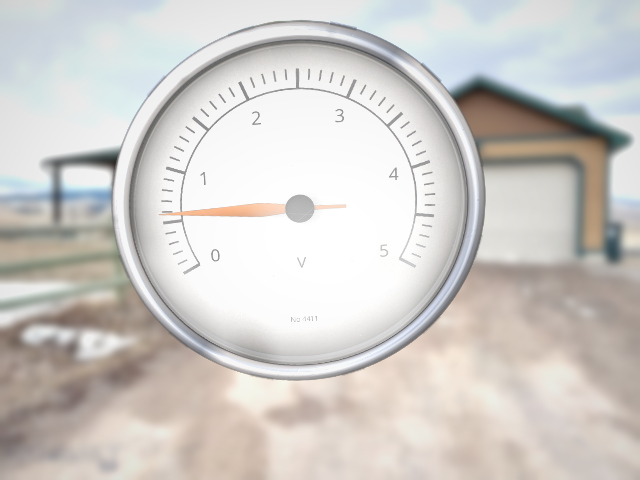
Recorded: 0.6 V
